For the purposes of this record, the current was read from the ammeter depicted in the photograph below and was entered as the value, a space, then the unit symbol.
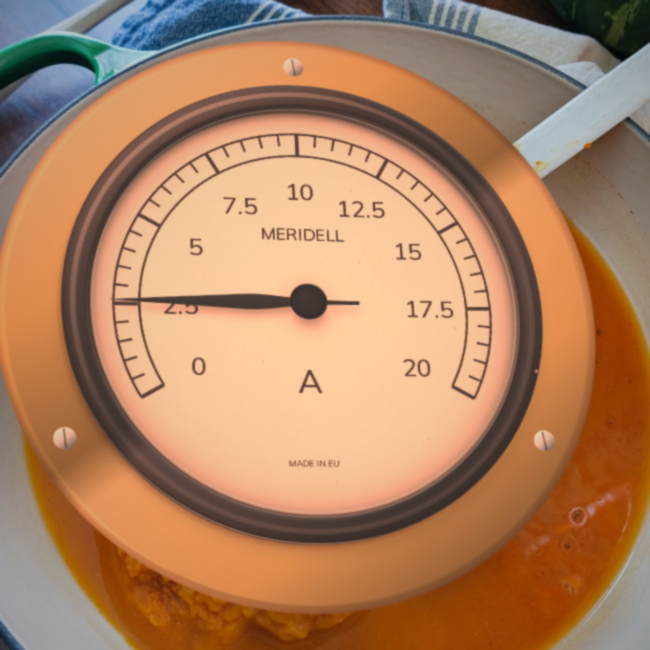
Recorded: 2.5 A
